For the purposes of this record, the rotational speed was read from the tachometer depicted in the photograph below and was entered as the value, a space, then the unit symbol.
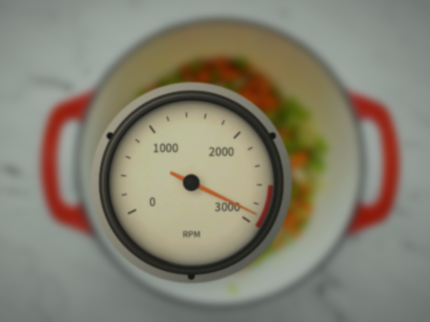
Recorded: 2900 rpm
